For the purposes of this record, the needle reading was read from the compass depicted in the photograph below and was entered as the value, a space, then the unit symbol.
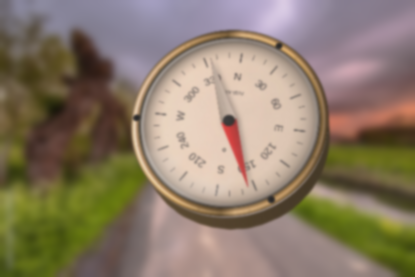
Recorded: 155 °
